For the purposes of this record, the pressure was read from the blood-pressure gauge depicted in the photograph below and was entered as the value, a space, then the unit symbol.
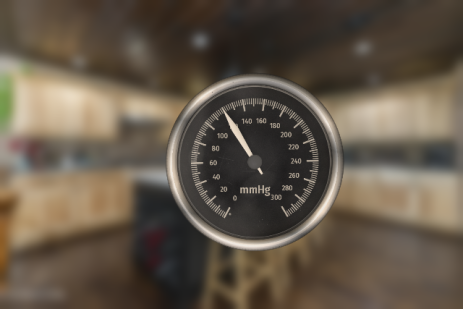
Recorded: 120 mmHg
